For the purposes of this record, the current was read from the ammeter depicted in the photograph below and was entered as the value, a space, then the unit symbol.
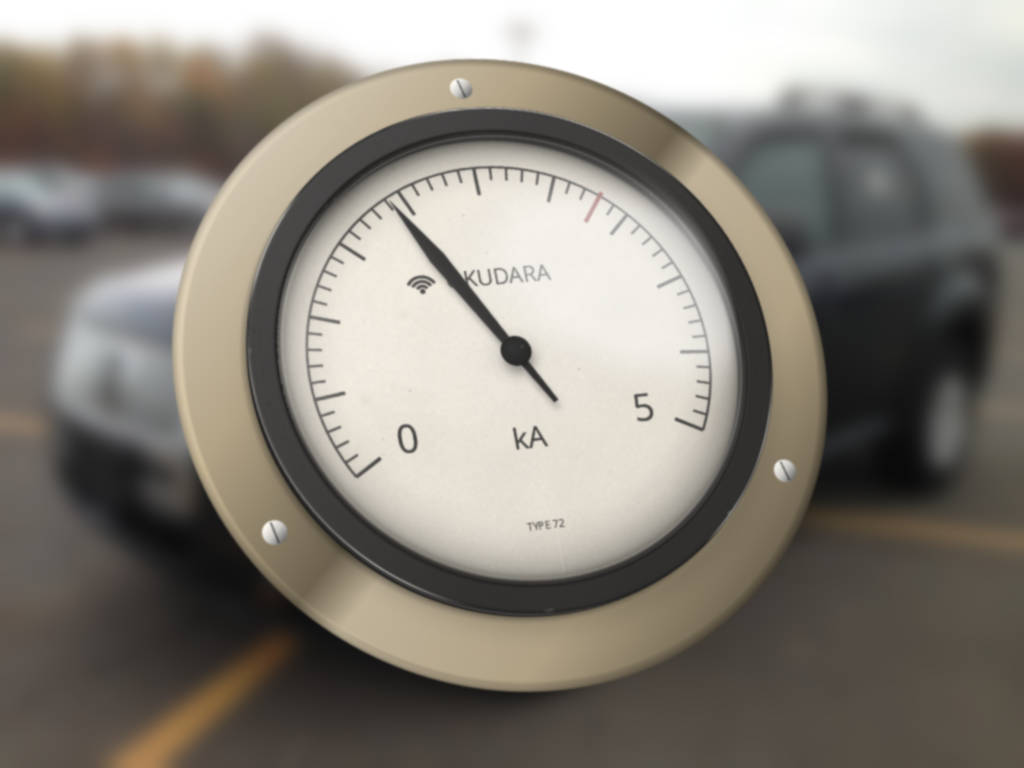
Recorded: 1.9 kA
